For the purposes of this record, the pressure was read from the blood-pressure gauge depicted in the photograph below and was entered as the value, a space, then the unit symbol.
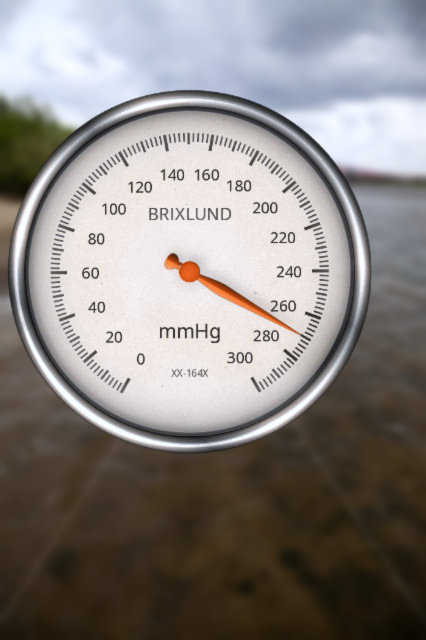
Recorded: 270 mmHg
